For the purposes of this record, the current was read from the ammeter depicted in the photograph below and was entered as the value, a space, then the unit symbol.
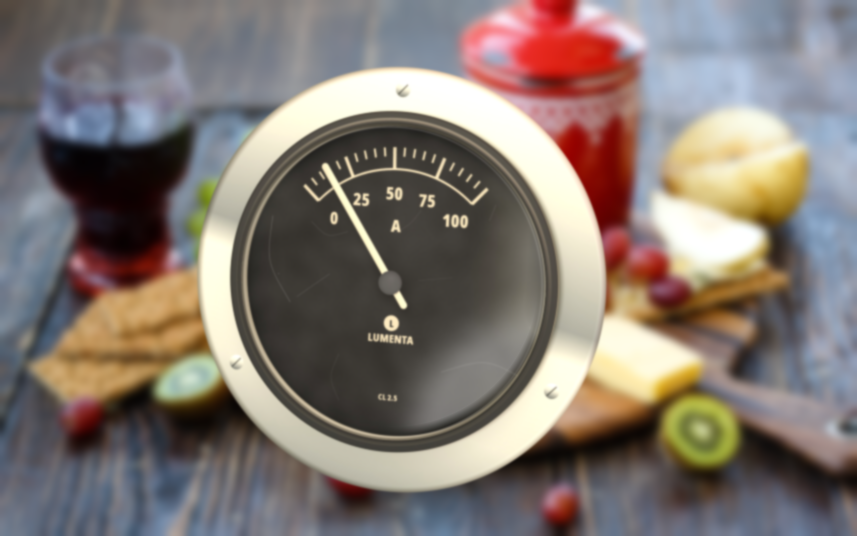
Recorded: 15 A
